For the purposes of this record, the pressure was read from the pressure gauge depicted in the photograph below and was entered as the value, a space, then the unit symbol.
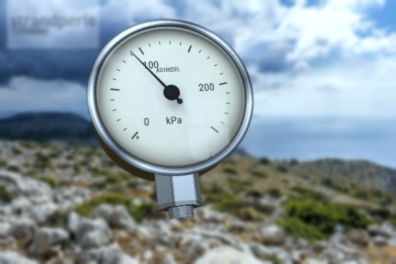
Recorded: 90 kPa
